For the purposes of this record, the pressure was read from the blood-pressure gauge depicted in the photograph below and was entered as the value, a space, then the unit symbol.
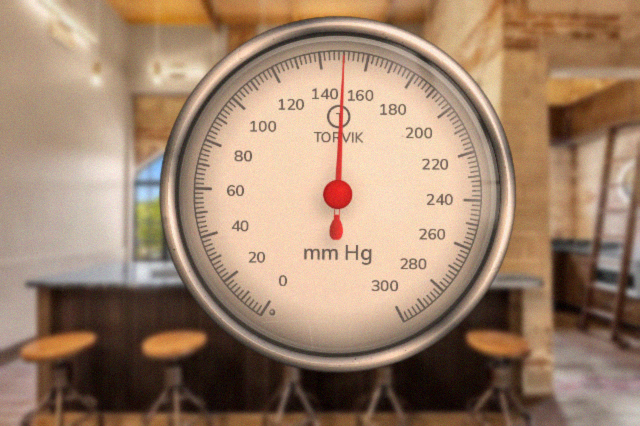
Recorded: 150 mmHg
